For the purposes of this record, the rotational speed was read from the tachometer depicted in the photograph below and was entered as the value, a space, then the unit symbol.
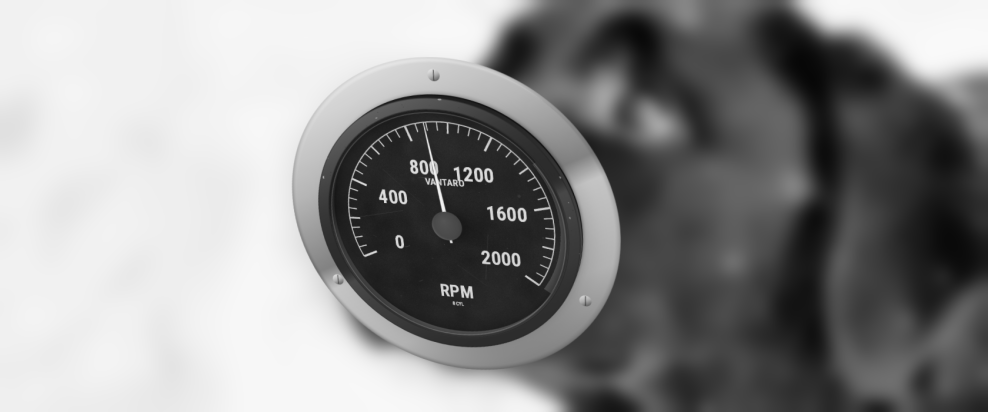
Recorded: 900 rpm
